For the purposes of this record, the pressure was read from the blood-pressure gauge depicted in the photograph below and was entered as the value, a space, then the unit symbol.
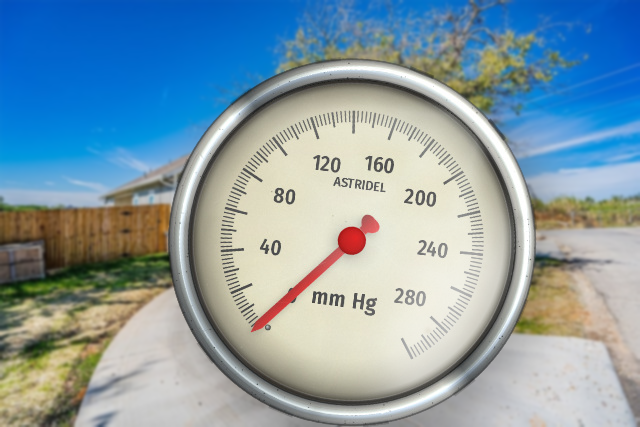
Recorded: 0 mmHg
